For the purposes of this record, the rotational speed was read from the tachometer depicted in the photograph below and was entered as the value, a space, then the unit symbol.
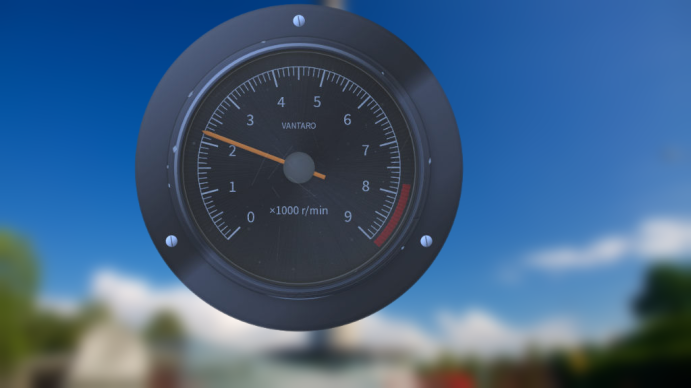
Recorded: 2200 rpm
